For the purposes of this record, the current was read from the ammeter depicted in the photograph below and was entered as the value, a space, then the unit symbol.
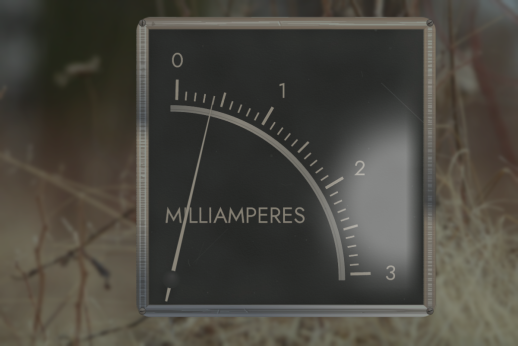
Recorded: 0.4 mA
